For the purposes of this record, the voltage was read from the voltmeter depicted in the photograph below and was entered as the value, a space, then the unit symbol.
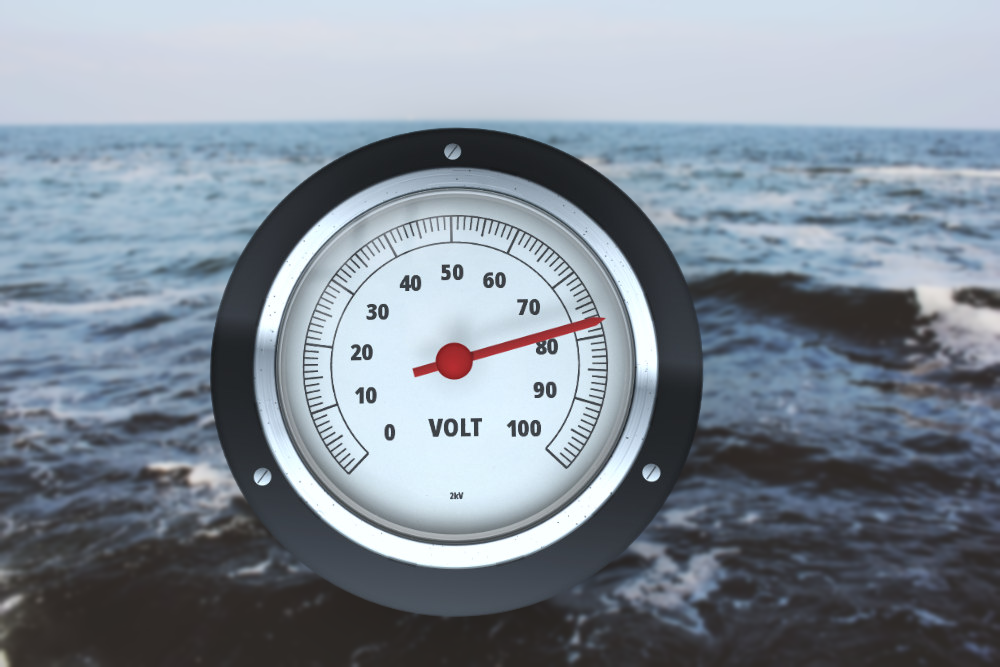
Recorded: 78 V
